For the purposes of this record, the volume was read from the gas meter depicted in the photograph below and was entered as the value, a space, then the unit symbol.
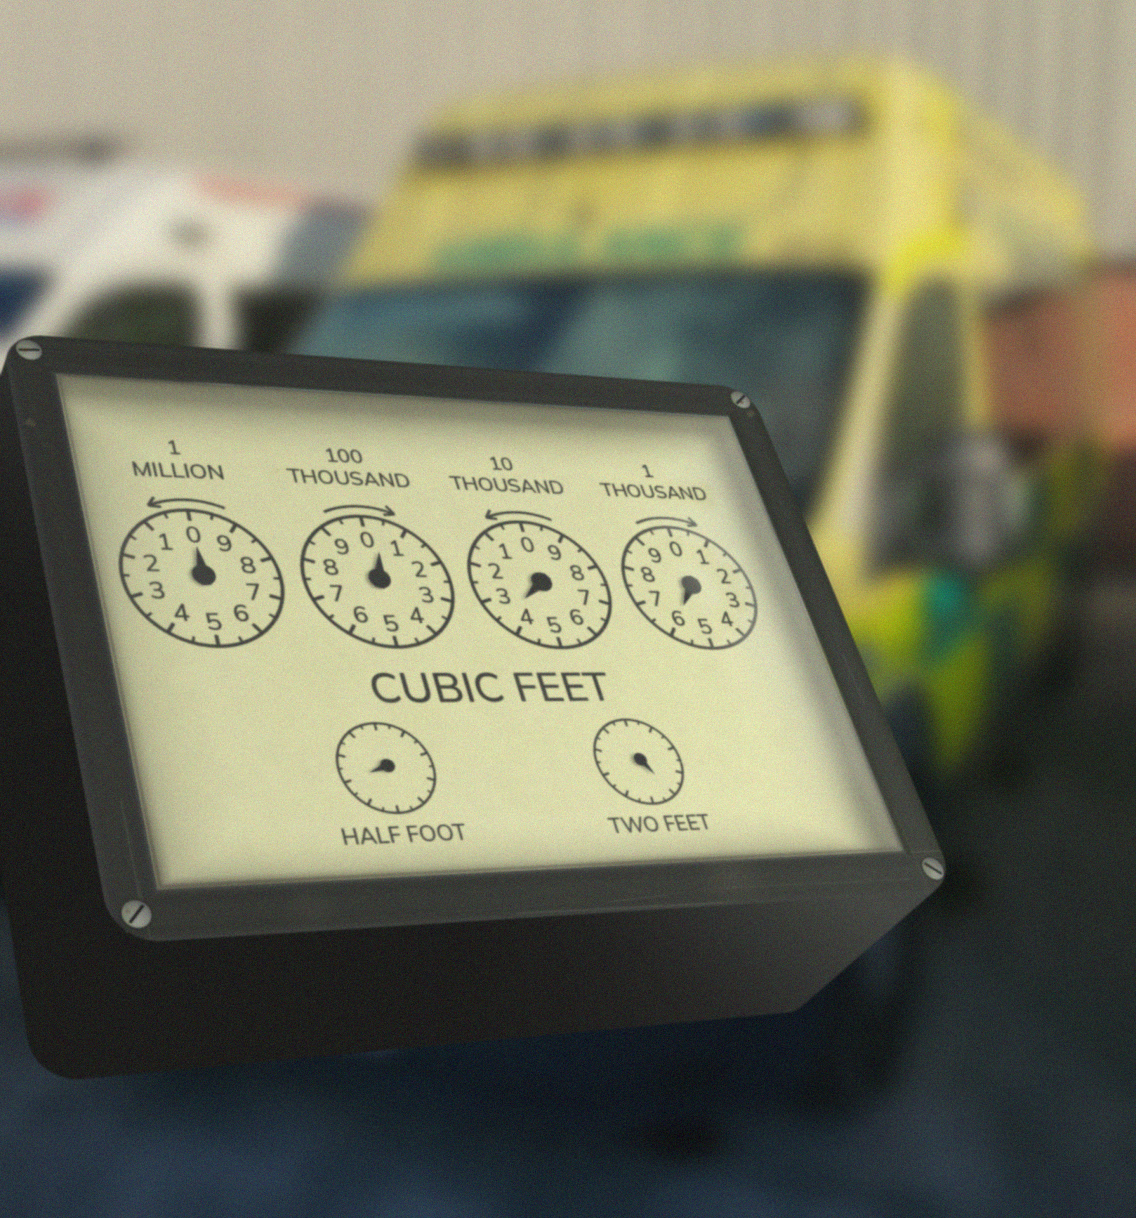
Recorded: 3600 ft³
